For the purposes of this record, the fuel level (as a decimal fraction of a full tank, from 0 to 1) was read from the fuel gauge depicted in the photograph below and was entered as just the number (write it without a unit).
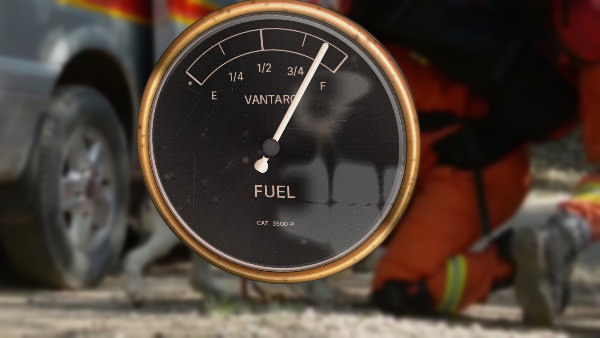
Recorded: 0.875
